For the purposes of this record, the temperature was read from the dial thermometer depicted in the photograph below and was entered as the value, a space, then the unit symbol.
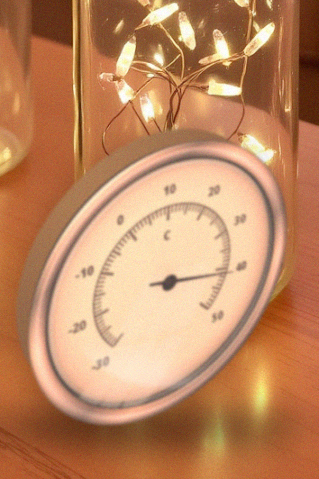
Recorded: 40 °C
